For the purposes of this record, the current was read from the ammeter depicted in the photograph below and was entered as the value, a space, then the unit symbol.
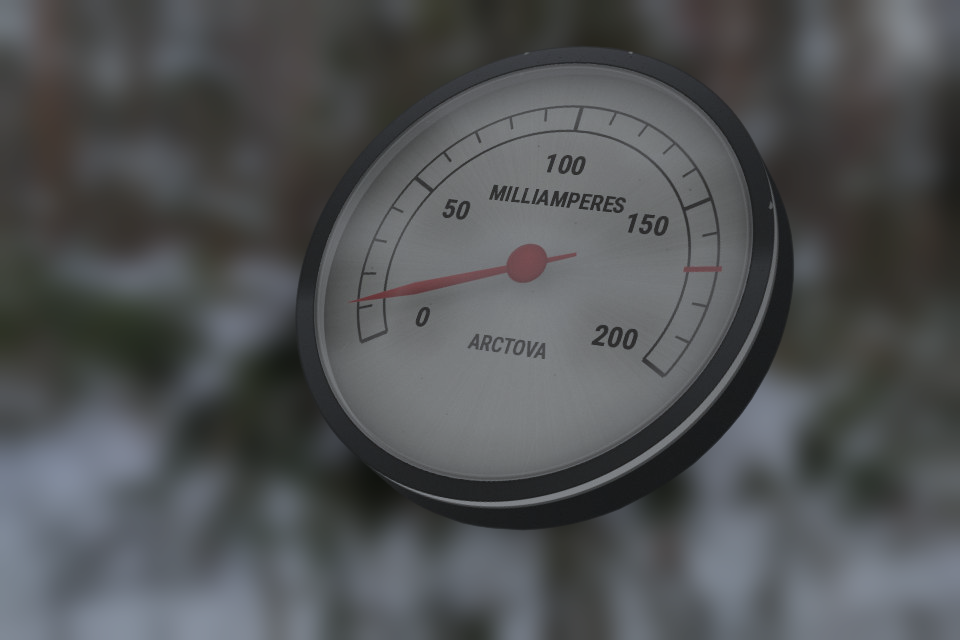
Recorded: 10 mA
